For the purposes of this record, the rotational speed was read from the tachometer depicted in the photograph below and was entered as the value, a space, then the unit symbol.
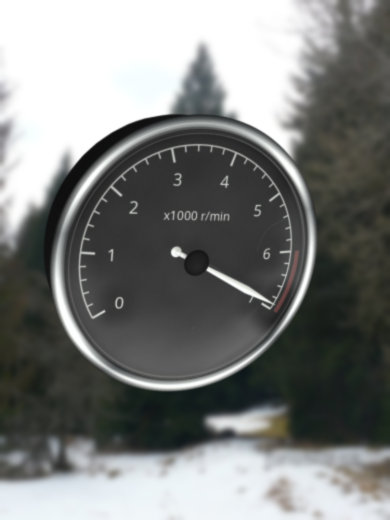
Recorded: 6900 rpm
